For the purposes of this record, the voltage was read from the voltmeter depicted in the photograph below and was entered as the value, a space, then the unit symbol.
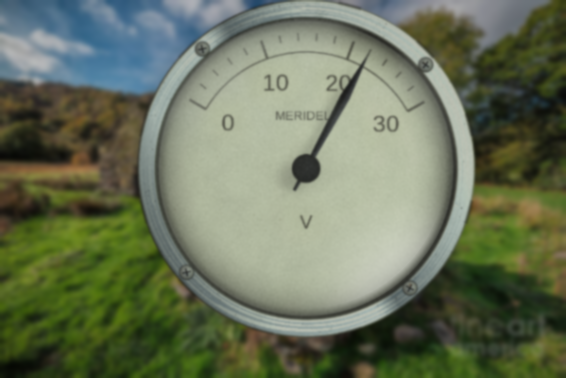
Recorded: 22 V
